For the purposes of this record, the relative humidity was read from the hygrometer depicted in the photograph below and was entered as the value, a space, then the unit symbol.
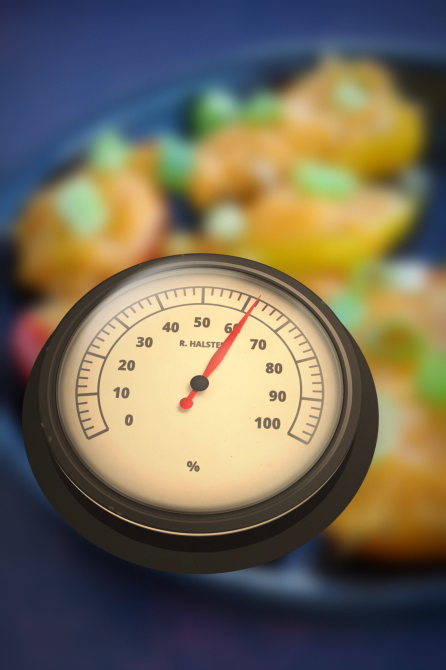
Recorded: 62 %
